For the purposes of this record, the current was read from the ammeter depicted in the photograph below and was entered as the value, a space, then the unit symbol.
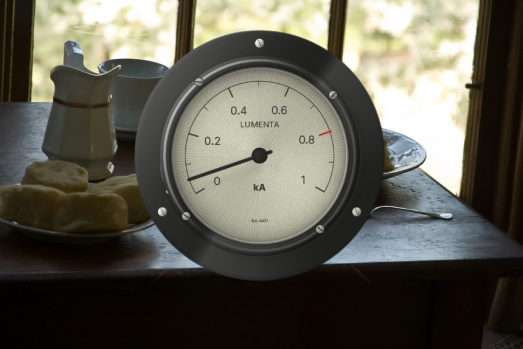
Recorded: 0.05 kA
